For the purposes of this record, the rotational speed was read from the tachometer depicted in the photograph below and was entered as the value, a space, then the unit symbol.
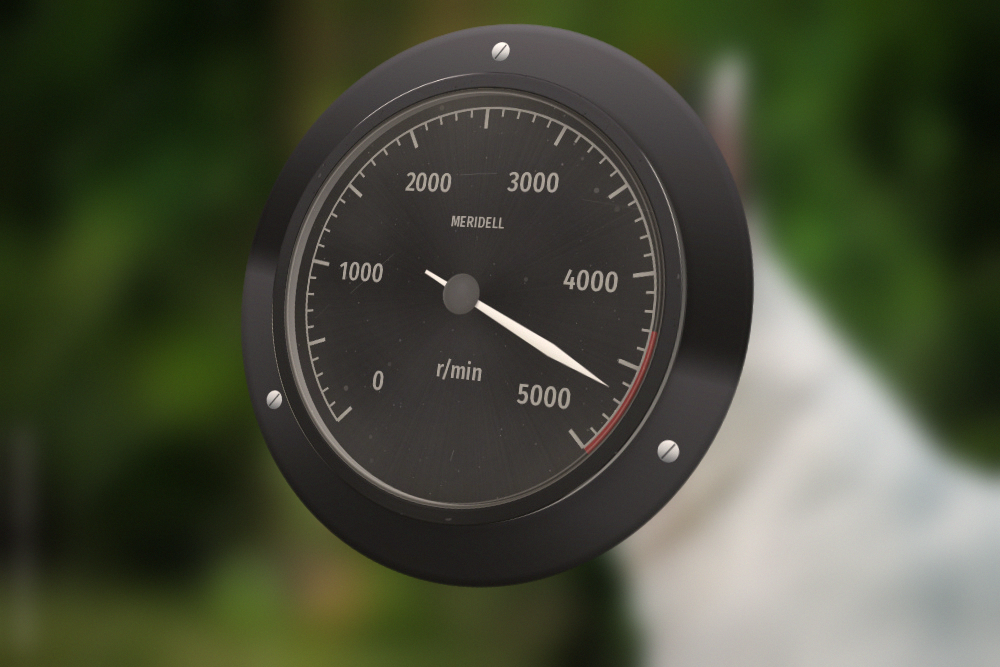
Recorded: 4650 rpm
